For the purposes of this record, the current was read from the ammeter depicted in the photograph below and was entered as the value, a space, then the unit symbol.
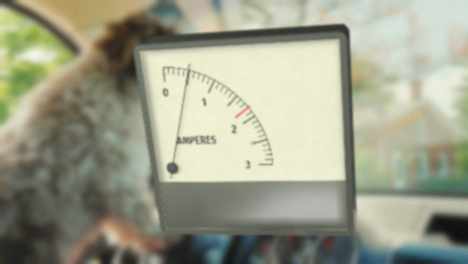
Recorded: 0.5 A
